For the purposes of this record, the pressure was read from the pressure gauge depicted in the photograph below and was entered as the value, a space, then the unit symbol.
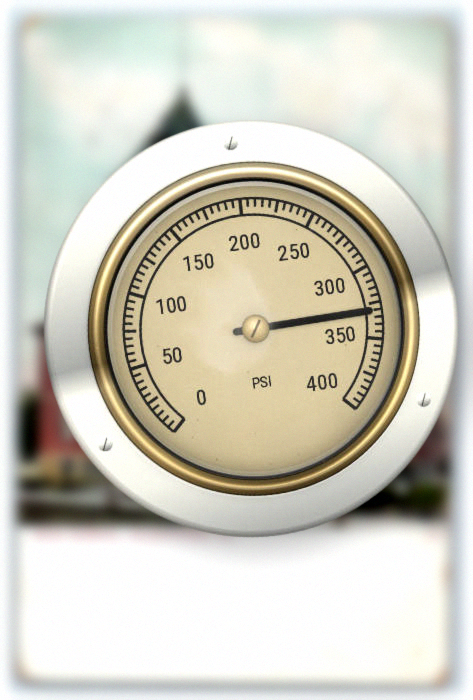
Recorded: 330 psi
